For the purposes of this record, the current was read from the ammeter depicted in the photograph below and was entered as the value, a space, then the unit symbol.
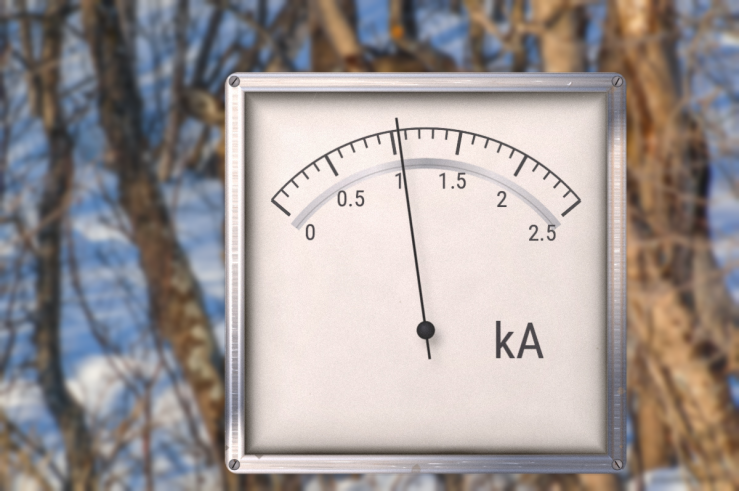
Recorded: 1.05 kA
